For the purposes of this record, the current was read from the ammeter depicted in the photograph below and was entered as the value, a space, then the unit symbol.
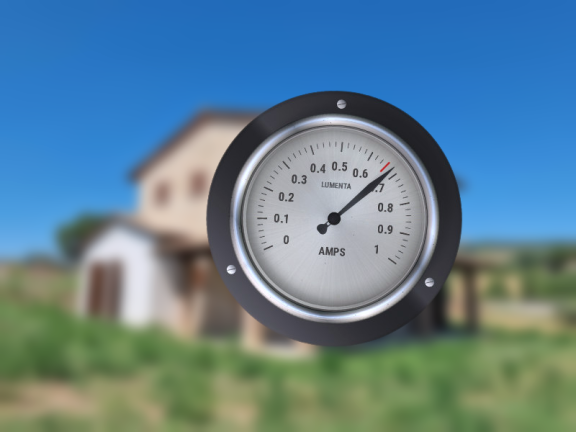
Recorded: 0.68 A
